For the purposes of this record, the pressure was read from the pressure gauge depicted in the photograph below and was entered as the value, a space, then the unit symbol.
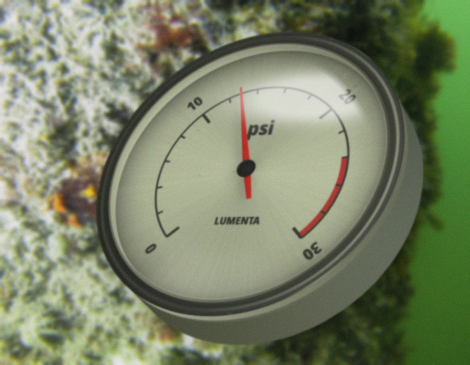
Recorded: 13 psi
